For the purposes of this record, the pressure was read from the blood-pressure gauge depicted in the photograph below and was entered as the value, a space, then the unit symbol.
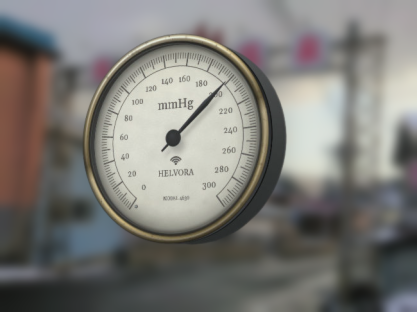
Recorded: 200 mmHg
